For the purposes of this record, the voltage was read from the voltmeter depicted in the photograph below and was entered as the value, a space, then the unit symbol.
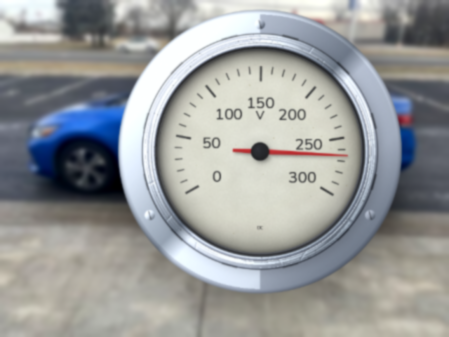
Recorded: 265 V
